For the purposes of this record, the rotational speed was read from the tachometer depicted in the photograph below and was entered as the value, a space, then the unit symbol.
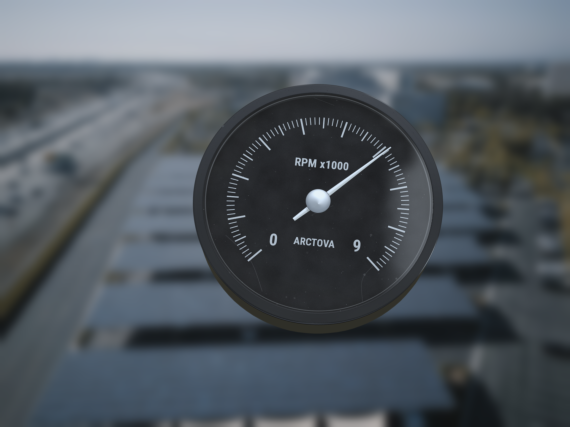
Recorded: 6100 rpm
